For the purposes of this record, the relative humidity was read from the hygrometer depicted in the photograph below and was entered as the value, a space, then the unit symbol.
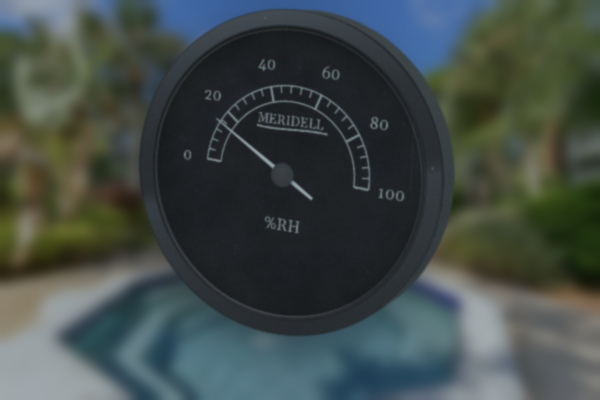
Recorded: 16 %
